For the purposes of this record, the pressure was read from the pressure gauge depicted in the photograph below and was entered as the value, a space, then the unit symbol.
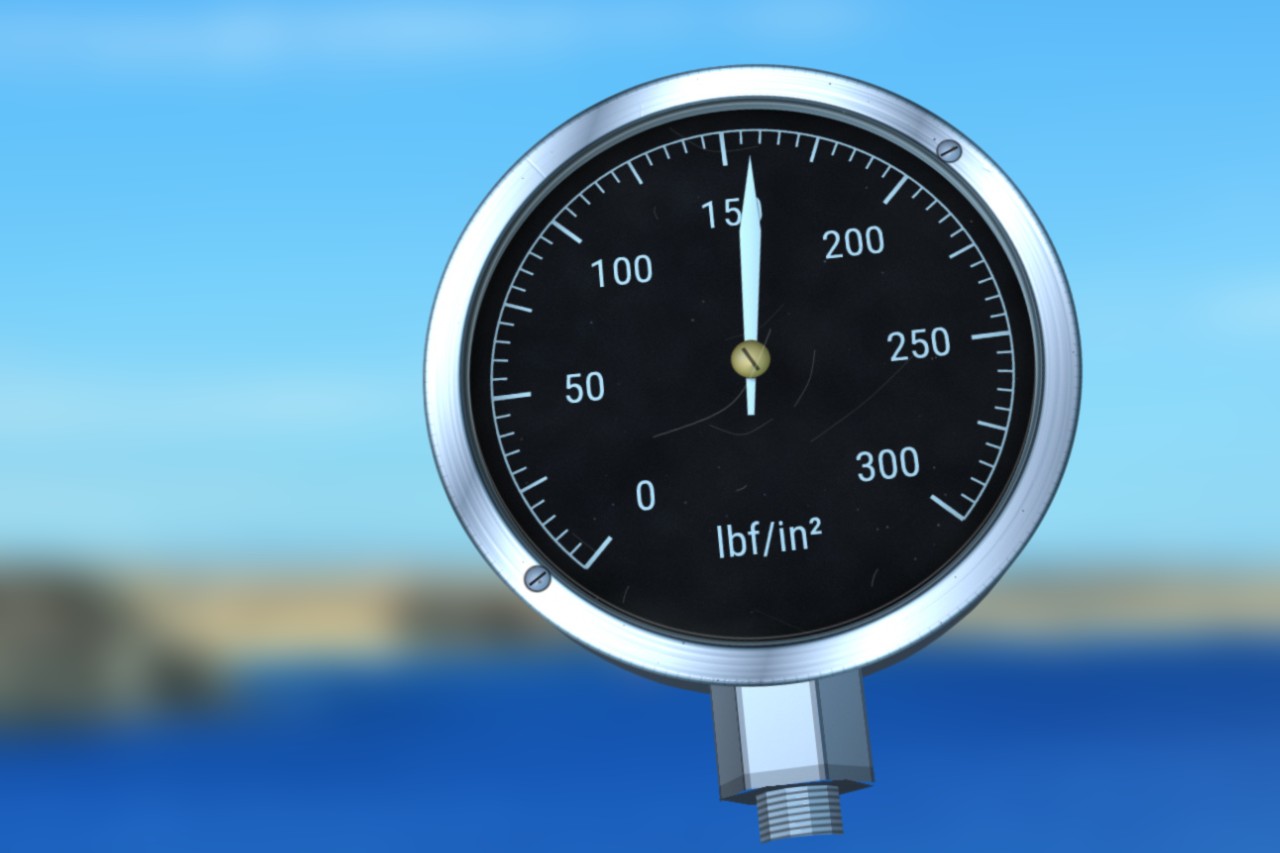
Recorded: 157.5 psi
